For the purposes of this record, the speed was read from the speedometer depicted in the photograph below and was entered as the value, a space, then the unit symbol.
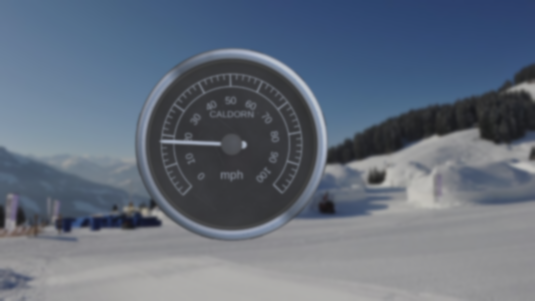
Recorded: 18 mph
